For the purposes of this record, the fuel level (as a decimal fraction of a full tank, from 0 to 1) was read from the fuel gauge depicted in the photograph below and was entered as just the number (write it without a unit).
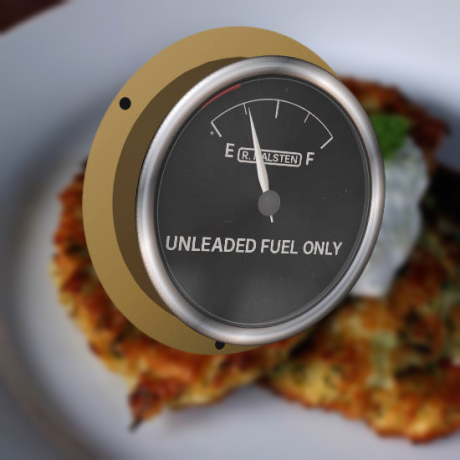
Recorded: 0.25
